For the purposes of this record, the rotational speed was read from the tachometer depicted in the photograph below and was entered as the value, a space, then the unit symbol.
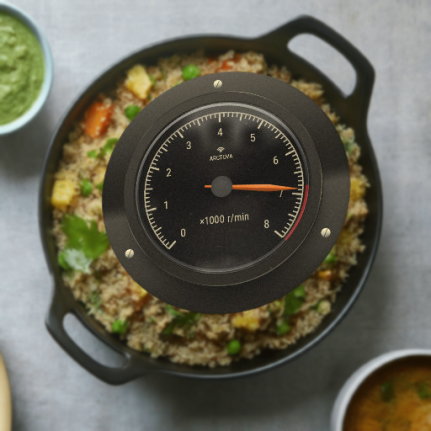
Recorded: 6900 rpm
